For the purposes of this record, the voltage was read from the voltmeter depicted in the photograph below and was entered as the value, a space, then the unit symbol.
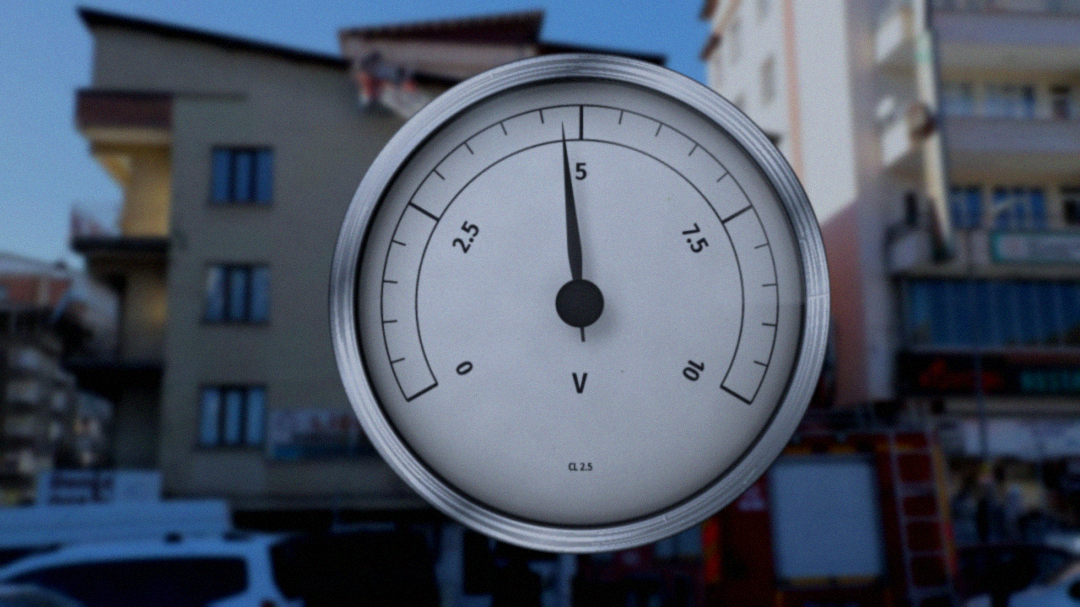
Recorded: 4.75 V
